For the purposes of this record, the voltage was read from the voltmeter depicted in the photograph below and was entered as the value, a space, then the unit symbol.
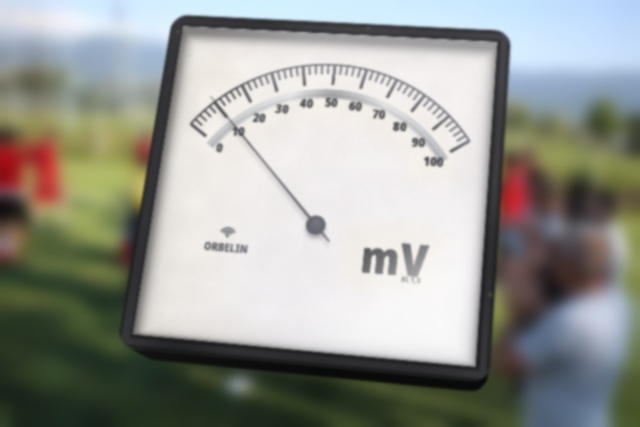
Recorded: 10 mV
